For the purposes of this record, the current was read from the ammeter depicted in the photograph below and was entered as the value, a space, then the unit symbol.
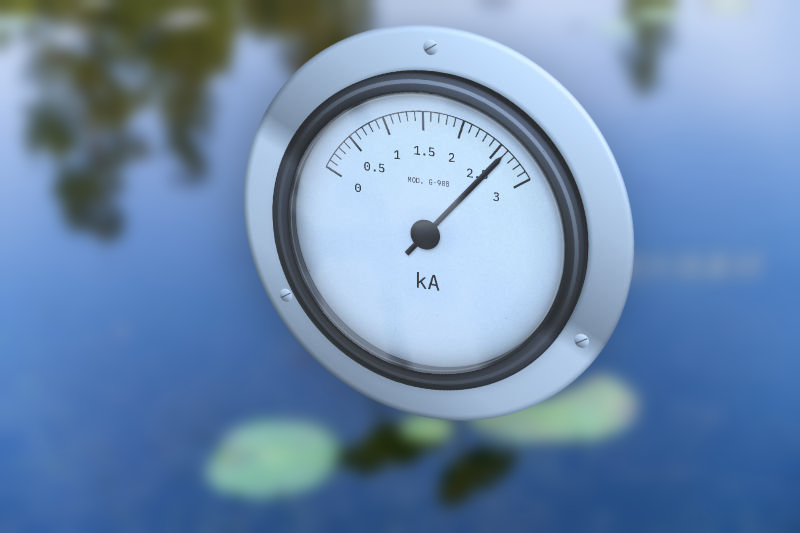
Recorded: 2.6 kA
